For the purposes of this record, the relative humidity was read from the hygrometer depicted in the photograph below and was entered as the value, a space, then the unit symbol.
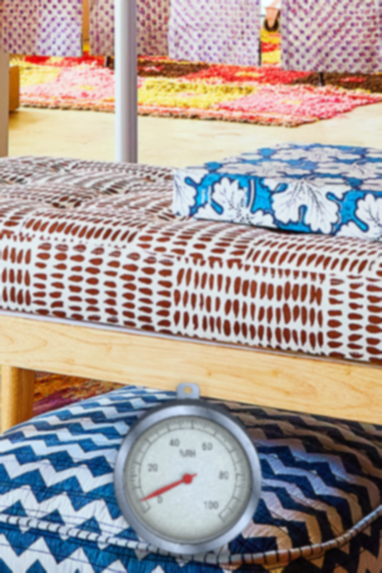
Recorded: 5 %
